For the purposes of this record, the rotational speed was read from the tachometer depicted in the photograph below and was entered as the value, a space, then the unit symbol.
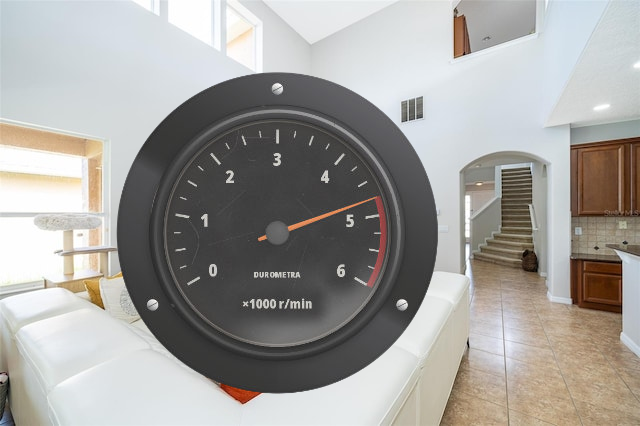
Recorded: 4750 rpm
